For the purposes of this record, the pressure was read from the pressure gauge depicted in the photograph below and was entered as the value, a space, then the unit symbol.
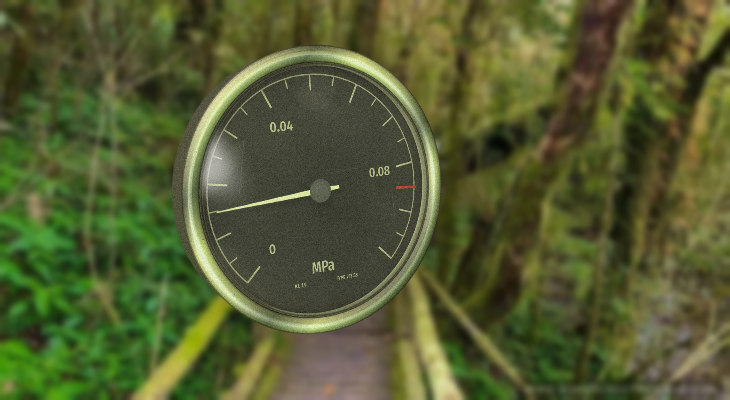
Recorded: 0.015 MPa
